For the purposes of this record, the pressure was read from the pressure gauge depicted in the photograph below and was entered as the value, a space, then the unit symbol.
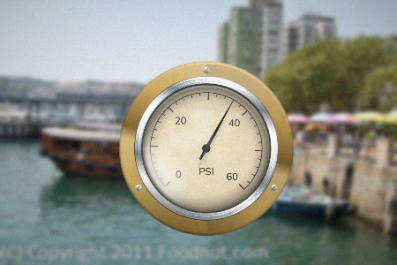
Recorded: 36 psi
